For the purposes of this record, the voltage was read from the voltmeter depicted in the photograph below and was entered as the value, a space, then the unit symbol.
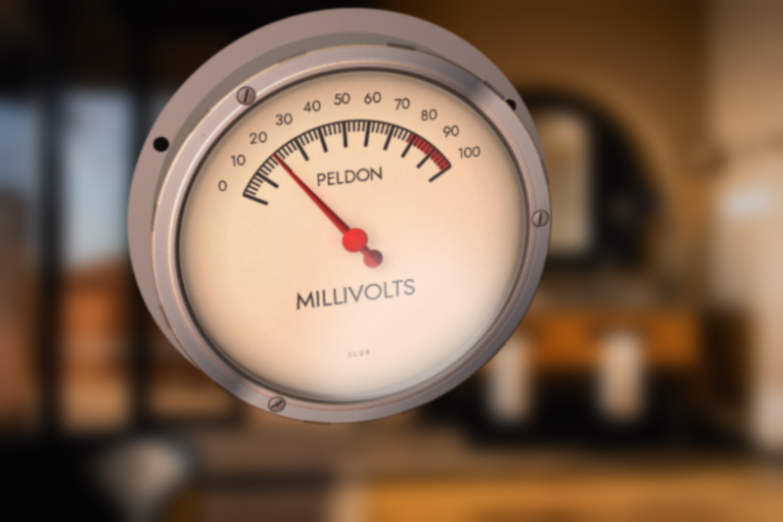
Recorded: 20 mV
